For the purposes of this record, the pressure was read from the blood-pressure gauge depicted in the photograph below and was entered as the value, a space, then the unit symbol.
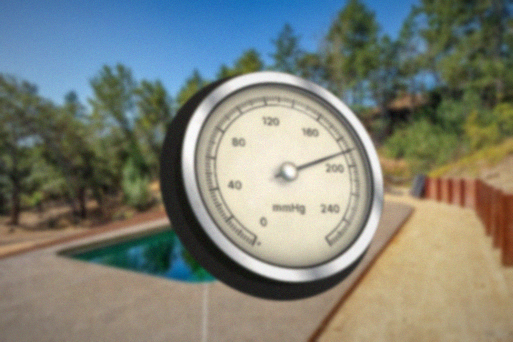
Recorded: 190 mmHg
